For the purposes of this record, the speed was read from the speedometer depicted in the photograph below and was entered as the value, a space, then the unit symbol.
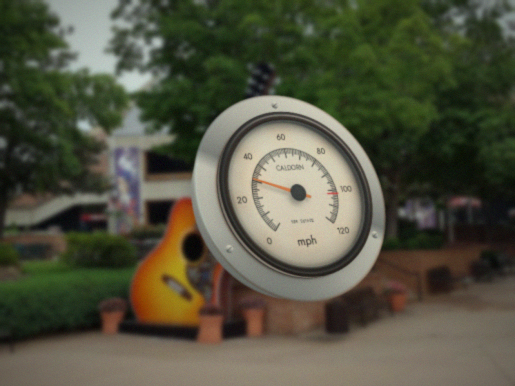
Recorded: 30 mph
